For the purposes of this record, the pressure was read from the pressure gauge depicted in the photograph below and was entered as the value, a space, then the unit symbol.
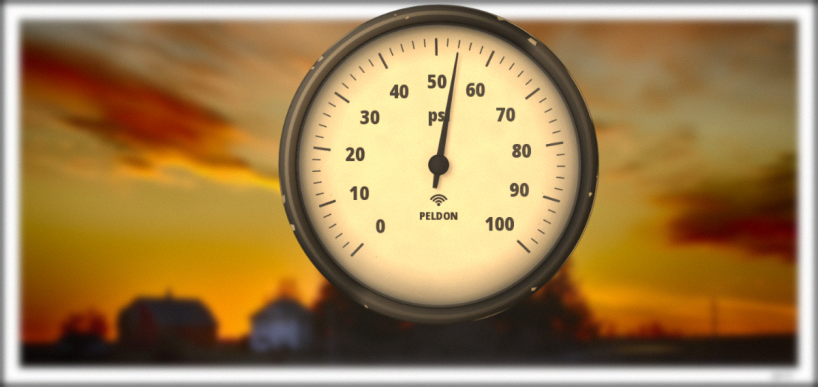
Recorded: 54 psi
